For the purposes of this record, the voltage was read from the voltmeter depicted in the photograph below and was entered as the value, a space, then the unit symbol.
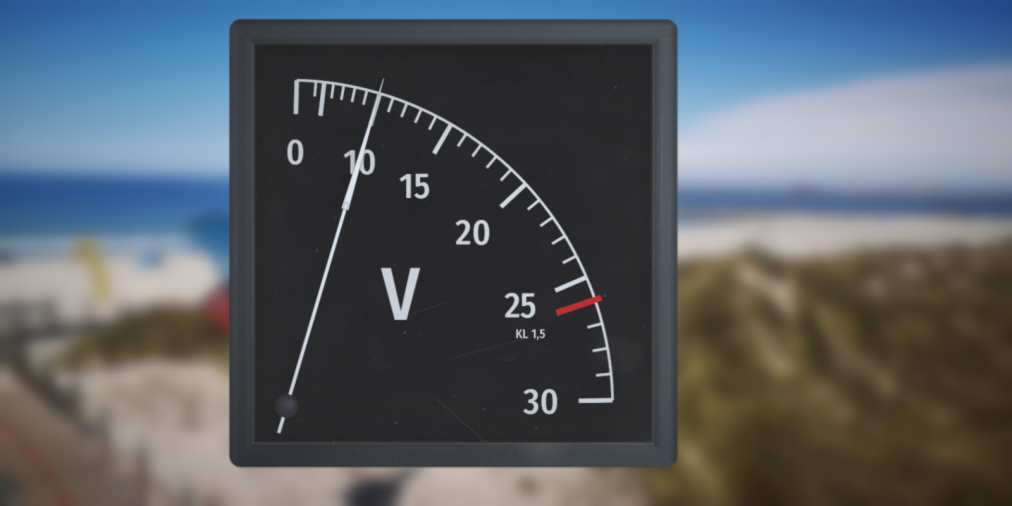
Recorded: 10 V
